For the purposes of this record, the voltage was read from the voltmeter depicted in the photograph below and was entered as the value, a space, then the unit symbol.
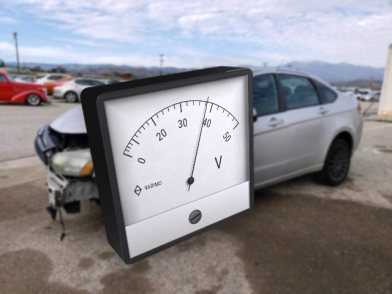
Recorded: 38 V
